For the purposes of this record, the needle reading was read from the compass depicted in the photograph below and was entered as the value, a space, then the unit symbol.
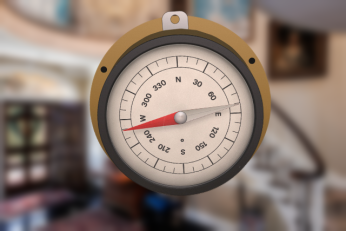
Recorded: 260 °
